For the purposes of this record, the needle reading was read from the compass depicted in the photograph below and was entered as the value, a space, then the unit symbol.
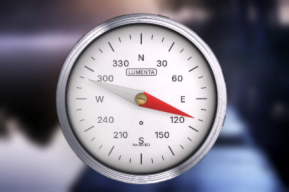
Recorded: 110 °
